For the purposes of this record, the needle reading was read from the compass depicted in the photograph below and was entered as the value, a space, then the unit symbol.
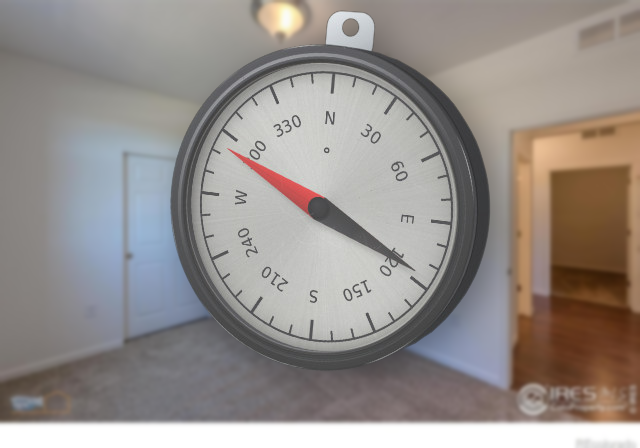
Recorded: 295 °
